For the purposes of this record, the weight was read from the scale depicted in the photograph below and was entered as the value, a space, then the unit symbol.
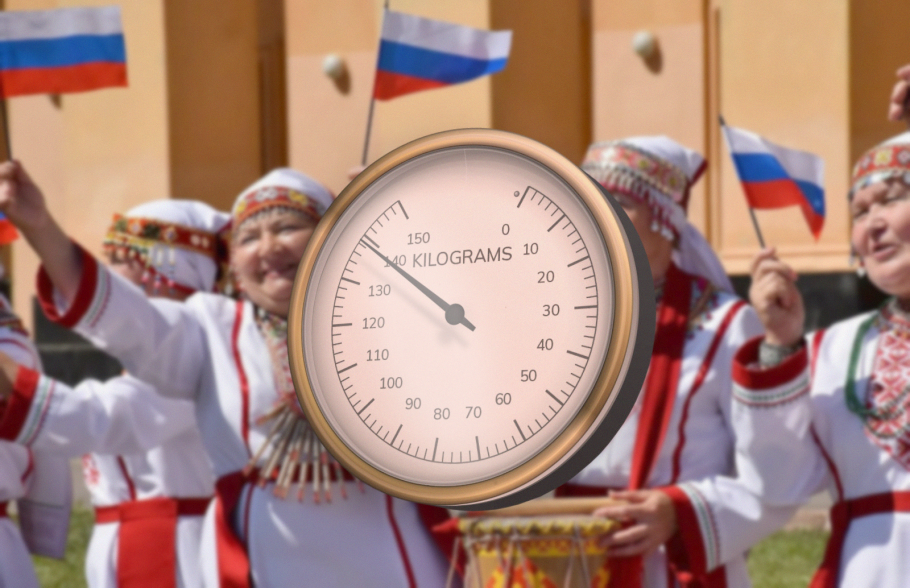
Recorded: 139 kg
